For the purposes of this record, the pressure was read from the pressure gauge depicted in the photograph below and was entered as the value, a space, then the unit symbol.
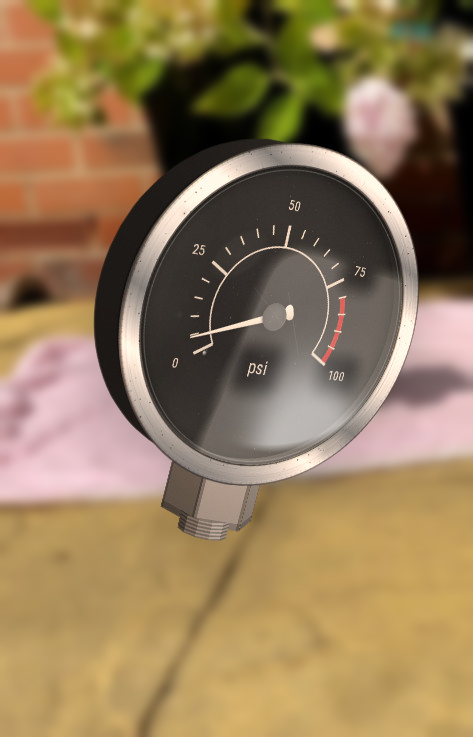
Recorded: 5 psi
